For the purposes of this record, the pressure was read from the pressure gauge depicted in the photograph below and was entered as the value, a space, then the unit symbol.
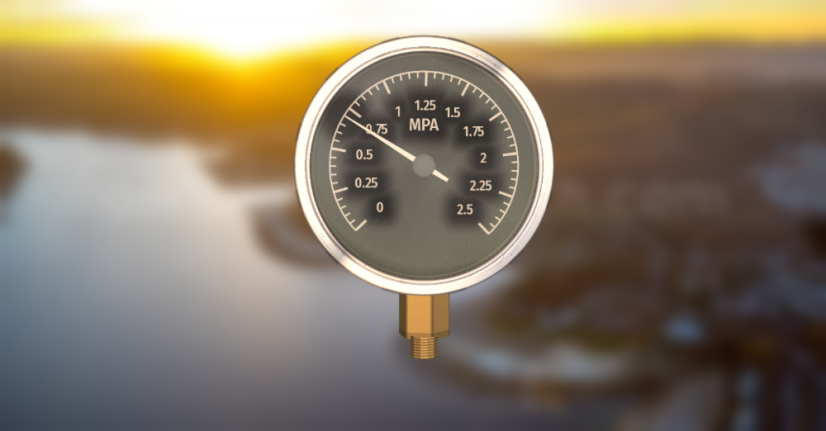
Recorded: 0.7 MPa
